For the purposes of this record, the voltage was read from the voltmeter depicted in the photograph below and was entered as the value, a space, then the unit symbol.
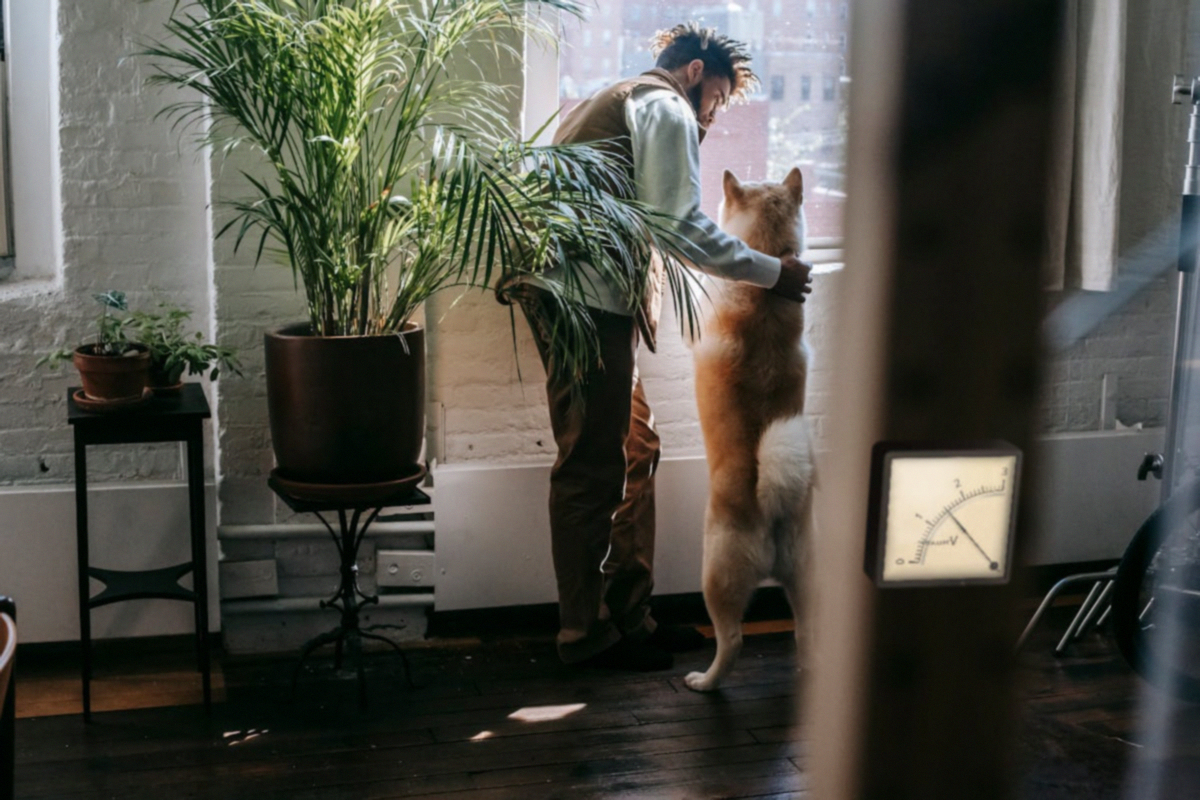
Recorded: 1.5 V
